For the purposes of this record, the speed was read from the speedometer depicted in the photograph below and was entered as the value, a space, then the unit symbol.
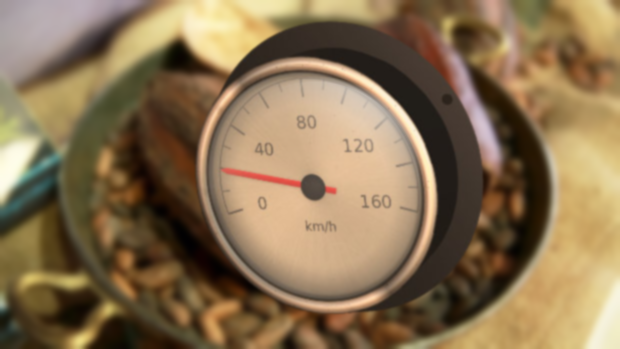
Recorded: 20 km/h
